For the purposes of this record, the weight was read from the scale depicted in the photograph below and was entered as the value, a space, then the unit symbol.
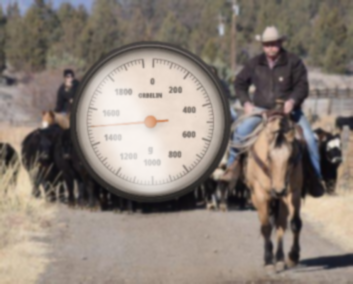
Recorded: 1500 g
